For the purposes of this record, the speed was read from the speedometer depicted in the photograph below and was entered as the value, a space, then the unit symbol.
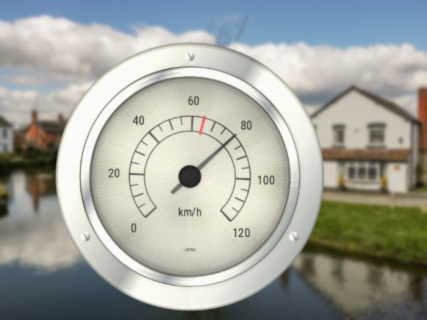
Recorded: 80 km/h
